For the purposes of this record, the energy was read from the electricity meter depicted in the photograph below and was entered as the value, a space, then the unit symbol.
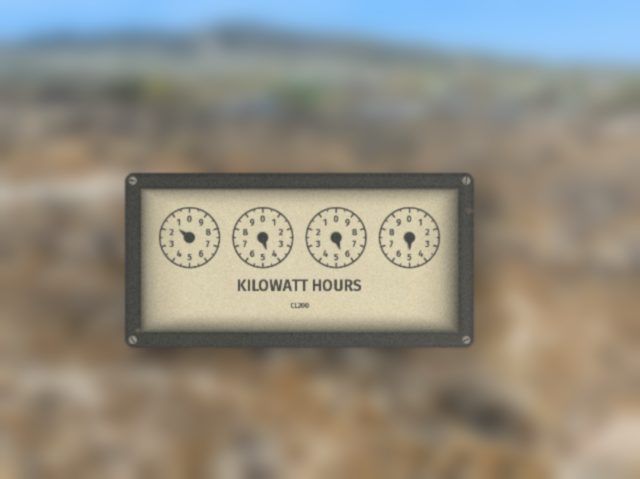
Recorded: 1455 kWh
